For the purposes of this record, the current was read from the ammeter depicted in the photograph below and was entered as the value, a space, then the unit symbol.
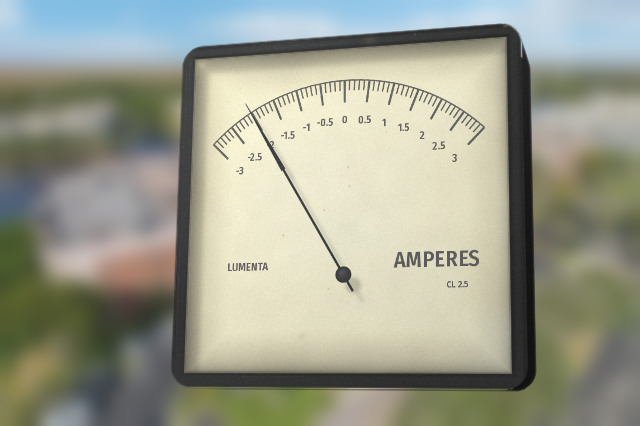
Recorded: -2 A
